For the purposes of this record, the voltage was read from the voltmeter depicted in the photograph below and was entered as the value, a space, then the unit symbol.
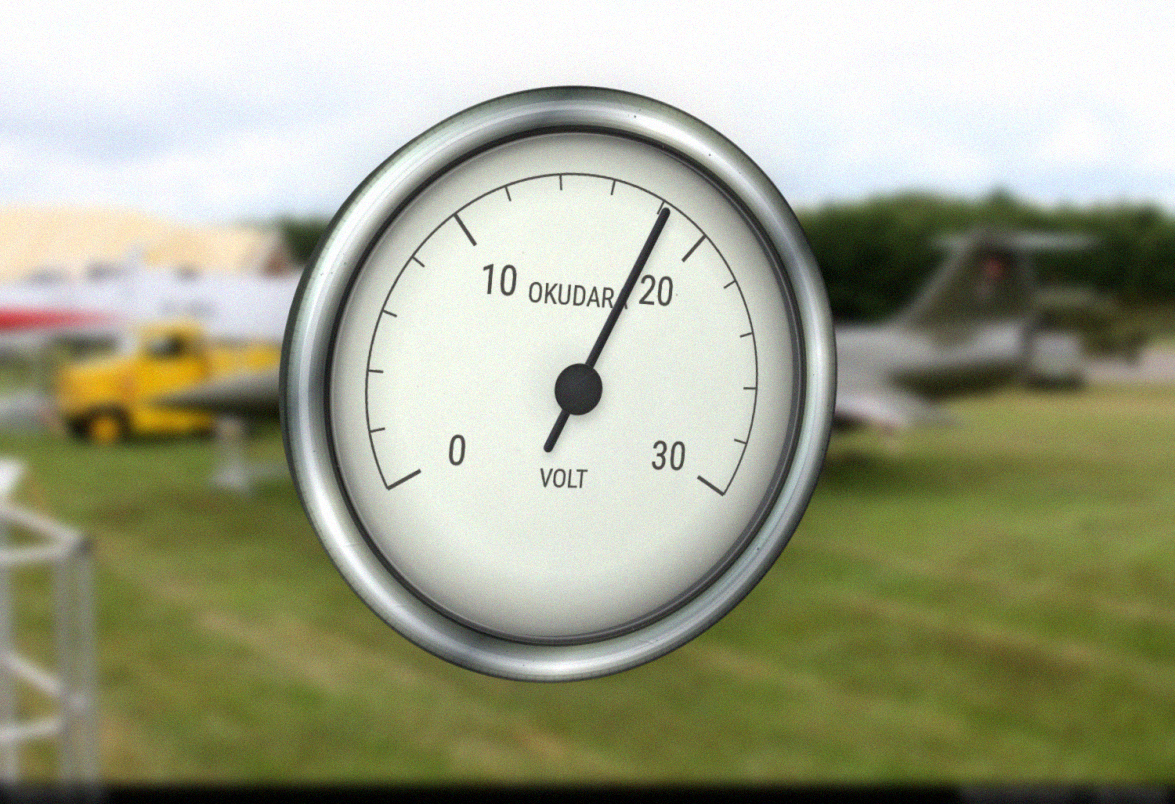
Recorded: 18 V
